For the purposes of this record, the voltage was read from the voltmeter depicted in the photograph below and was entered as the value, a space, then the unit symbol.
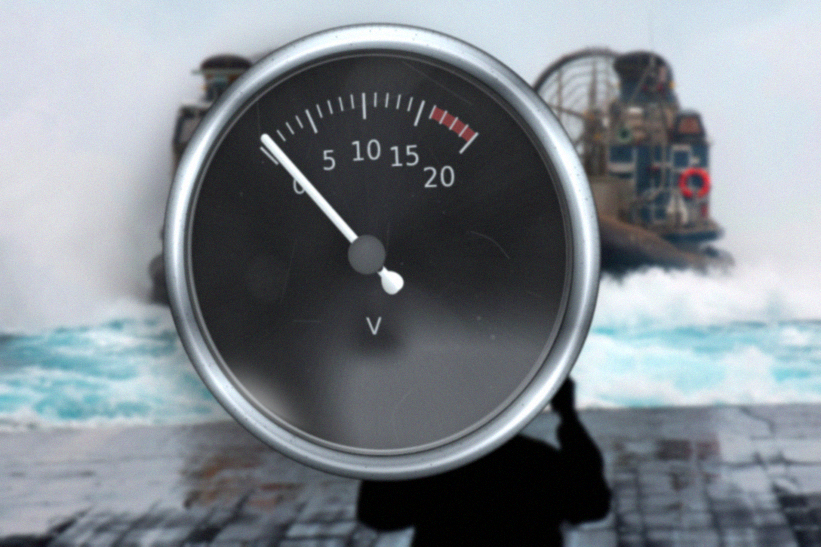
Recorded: 1 V
